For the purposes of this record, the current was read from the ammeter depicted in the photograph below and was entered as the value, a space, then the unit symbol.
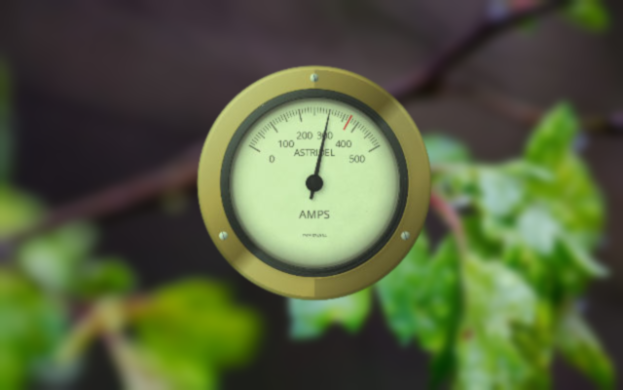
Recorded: 300 A
